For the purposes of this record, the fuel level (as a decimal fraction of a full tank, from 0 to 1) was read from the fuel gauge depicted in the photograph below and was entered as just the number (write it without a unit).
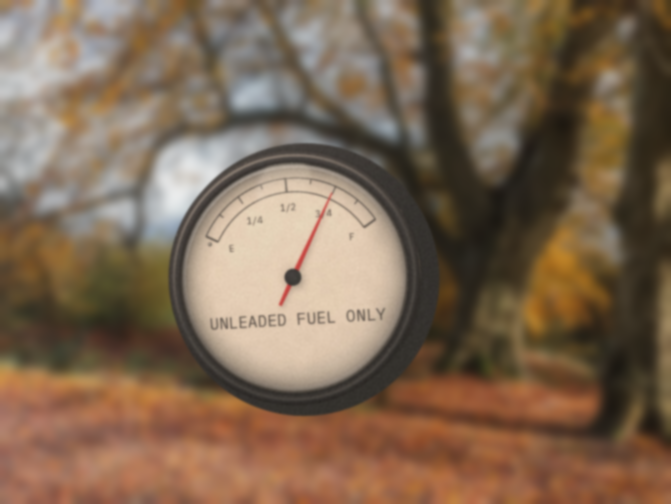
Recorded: 0.75
